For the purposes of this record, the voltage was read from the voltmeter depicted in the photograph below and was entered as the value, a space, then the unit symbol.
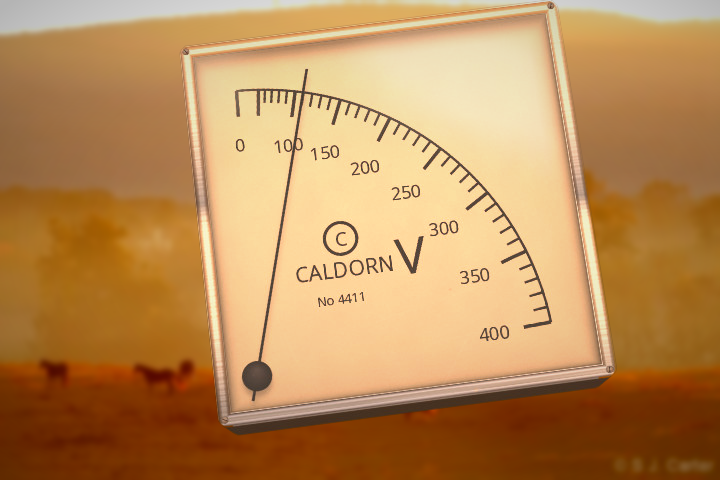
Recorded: 110 V
